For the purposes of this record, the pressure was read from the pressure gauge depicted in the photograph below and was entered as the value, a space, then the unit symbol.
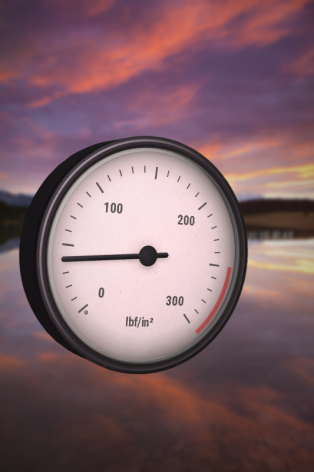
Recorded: 40 psi
